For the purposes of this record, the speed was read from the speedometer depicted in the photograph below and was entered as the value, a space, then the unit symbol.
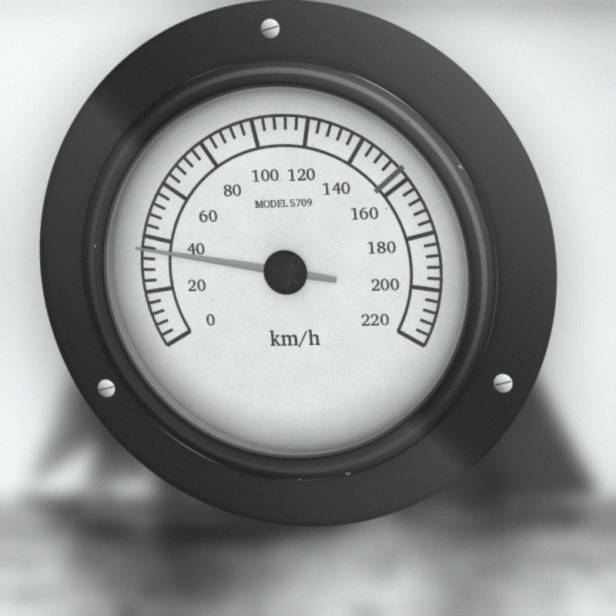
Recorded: 36 km/h
